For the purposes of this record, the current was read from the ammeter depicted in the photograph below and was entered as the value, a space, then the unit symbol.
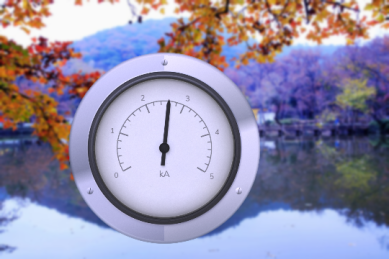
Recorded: 2.6 kA
